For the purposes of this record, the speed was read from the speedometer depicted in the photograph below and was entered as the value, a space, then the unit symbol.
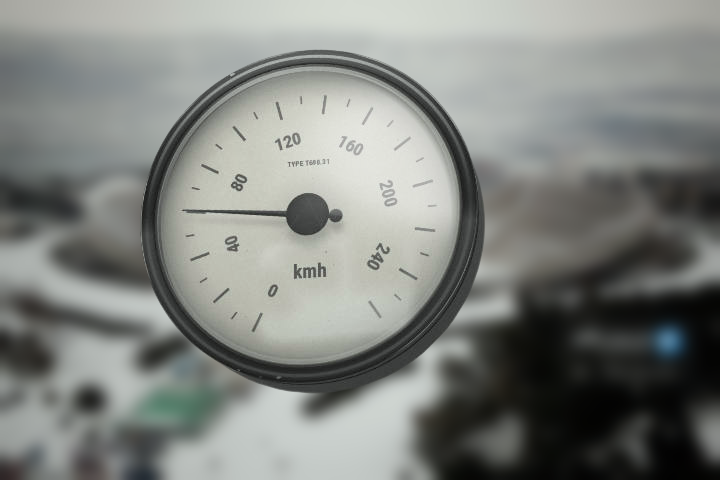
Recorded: 60 km/h
